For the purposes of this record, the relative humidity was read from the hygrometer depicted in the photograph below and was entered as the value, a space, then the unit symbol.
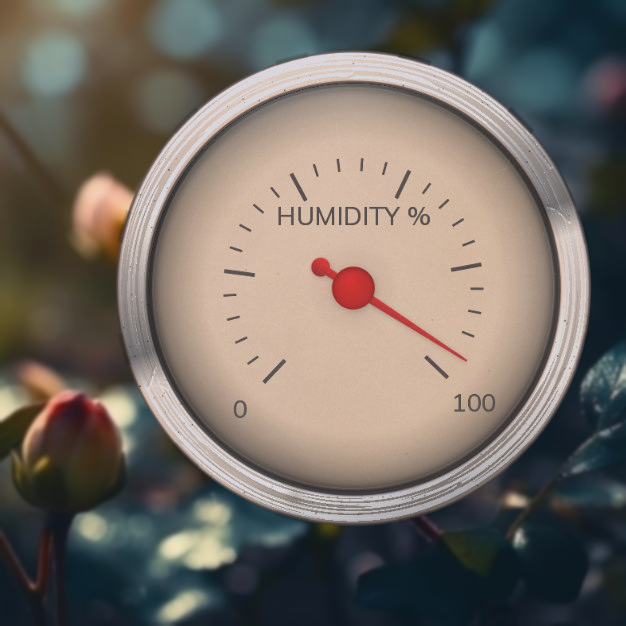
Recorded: 96 %
